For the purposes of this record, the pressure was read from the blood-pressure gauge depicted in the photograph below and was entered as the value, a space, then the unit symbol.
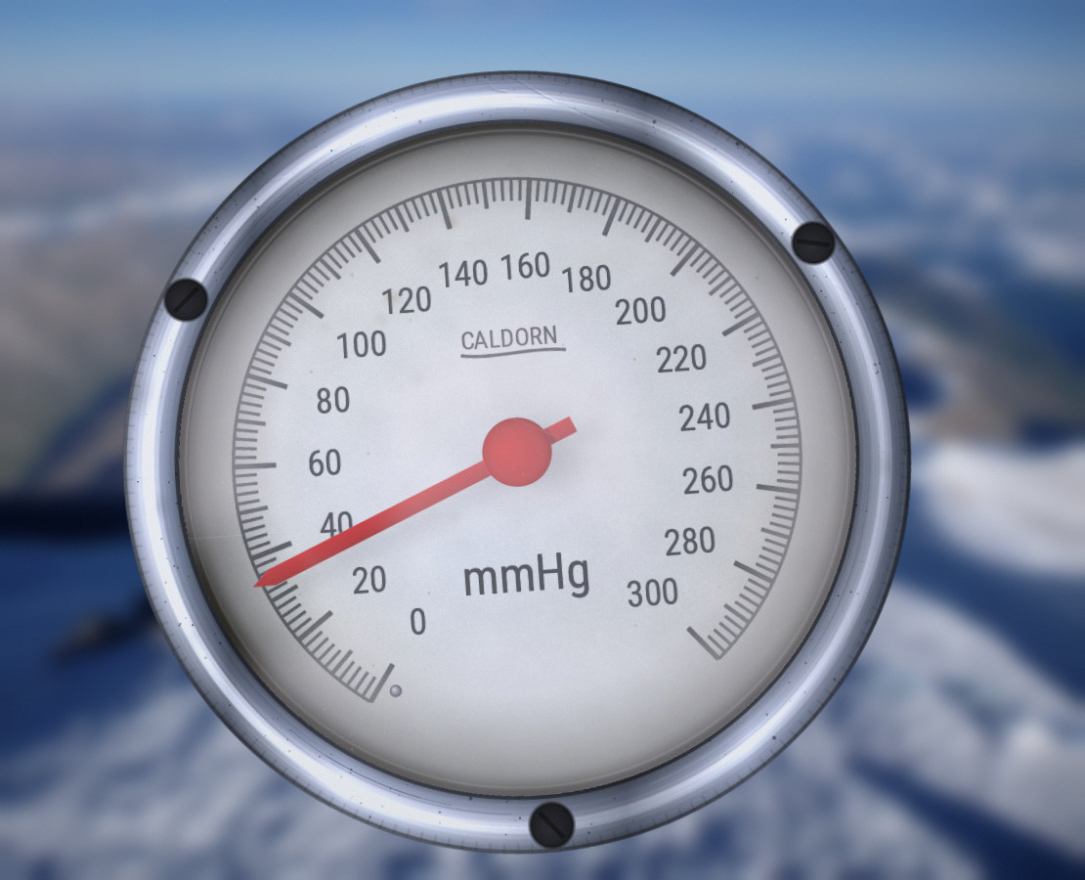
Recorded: 34 mmHg
